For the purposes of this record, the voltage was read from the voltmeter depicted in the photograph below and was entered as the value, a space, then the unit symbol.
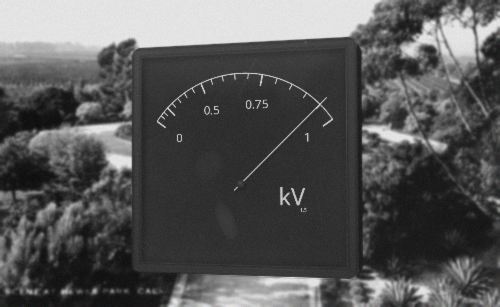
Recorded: 0.95 kV
